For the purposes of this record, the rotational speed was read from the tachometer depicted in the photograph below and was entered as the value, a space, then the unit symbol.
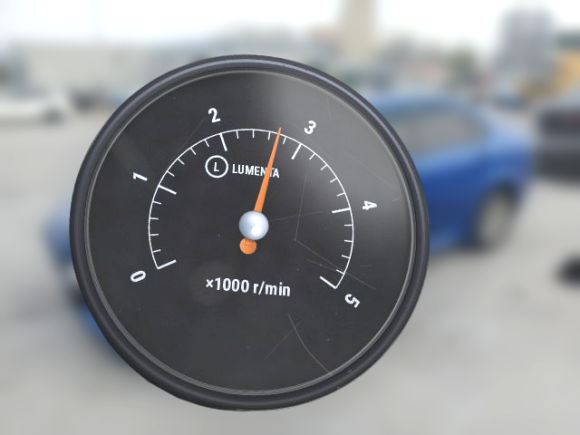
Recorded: 2700 rpm
